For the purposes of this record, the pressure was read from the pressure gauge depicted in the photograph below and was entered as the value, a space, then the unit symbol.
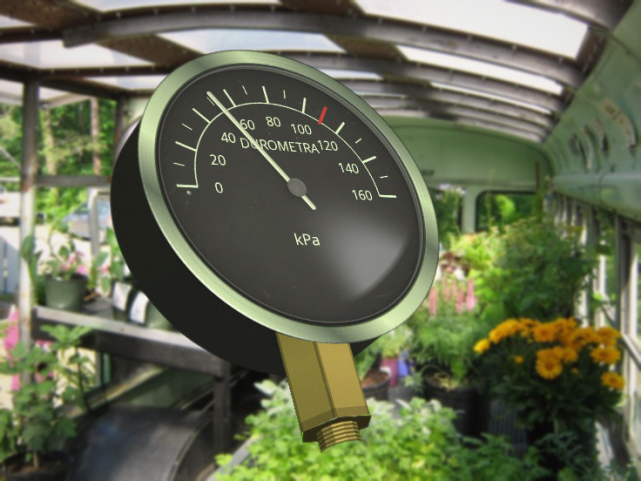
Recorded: 50 kPa
